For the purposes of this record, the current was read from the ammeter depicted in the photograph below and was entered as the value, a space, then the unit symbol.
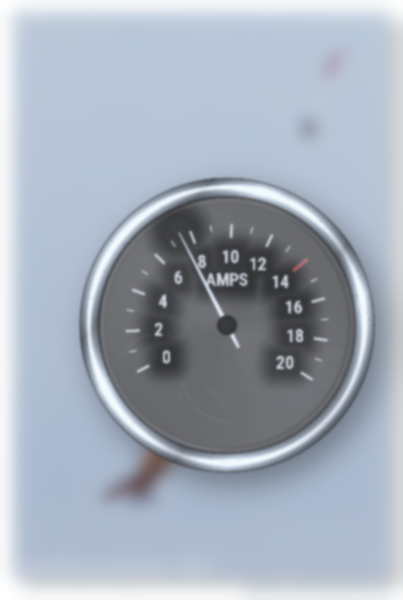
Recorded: 7.5 A
